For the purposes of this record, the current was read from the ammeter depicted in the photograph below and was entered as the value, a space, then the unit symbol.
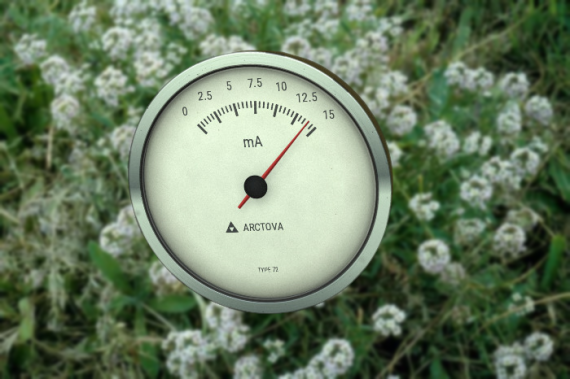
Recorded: 14 mA
